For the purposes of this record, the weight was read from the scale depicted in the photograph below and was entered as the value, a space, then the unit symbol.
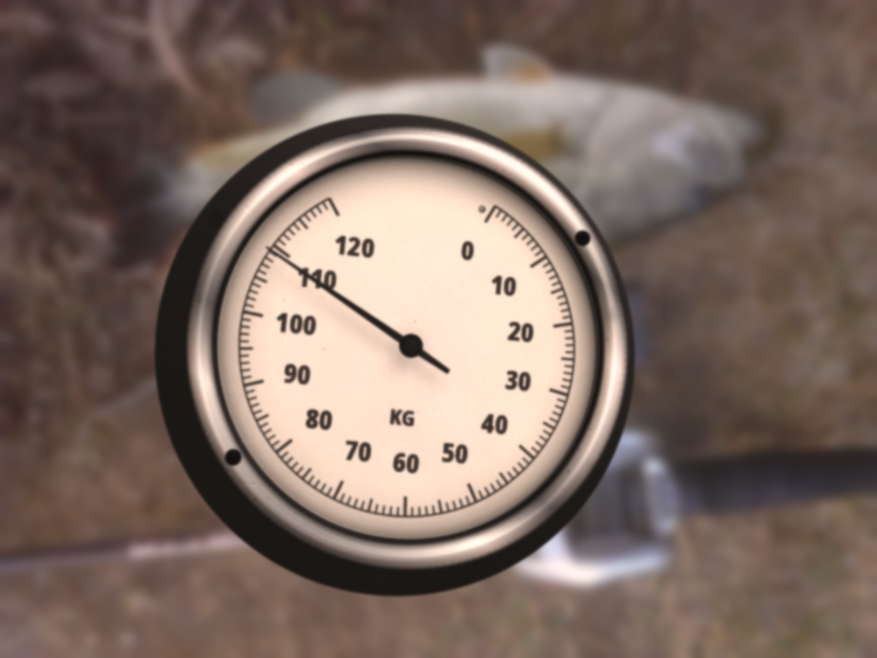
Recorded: 109 kg
